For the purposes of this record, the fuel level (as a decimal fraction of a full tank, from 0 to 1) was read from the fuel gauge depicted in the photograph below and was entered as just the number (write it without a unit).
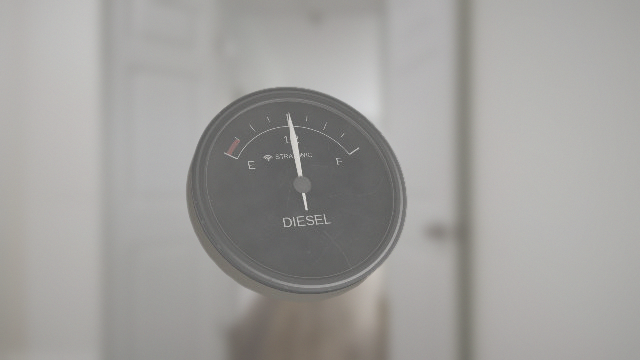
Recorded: 0.5
